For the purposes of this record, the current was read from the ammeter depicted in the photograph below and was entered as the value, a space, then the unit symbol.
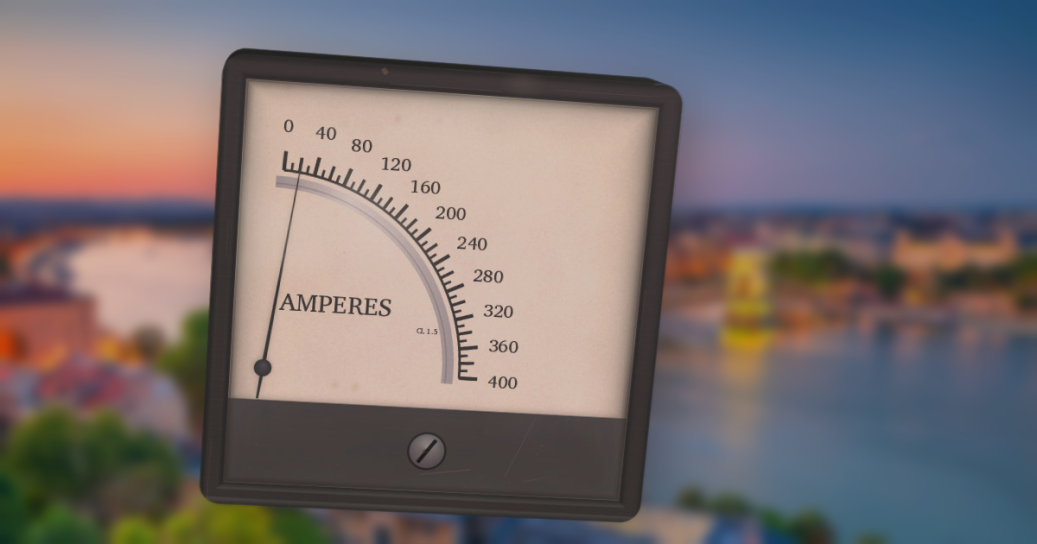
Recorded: 20 A
